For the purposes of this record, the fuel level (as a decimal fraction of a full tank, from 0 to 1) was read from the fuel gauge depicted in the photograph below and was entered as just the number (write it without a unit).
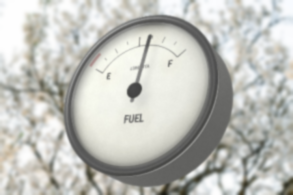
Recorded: 0.625
